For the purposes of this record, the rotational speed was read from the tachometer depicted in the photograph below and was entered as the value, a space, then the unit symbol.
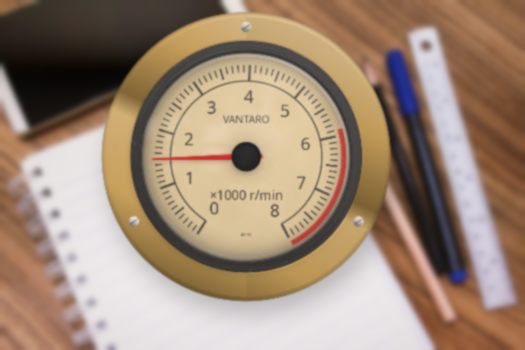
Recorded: 1500 rpm
